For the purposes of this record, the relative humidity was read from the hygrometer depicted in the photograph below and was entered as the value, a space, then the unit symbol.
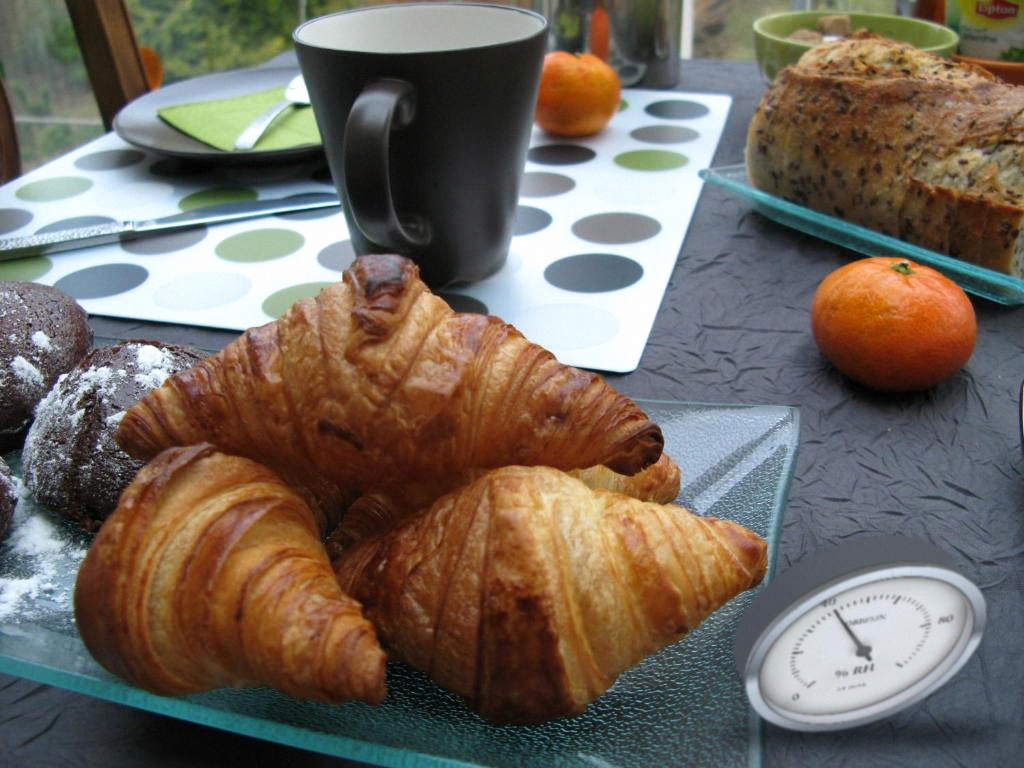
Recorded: 40 %
